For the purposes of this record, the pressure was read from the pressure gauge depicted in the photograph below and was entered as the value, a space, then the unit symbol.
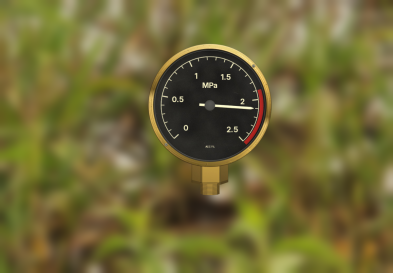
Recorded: 2.1 MPa
